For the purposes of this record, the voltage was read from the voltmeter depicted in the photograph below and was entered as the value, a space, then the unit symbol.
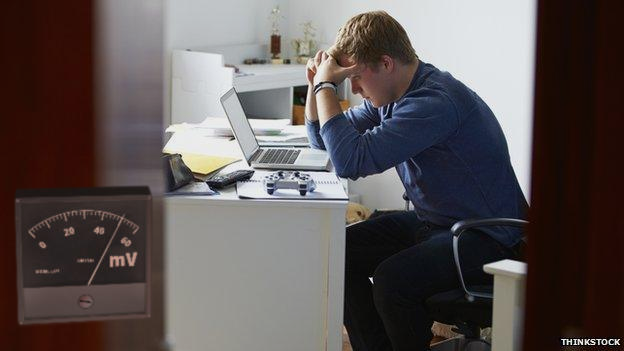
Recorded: 50 mV
